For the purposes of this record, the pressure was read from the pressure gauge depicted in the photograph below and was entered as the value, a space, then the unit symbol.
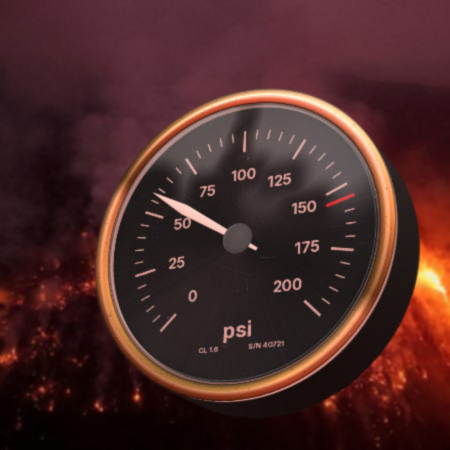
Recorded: 57.5 psi
